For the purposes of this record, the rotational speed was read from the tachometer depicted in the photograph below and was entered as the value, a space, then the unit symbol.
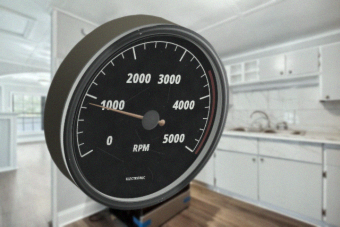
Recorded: 900 rpm
